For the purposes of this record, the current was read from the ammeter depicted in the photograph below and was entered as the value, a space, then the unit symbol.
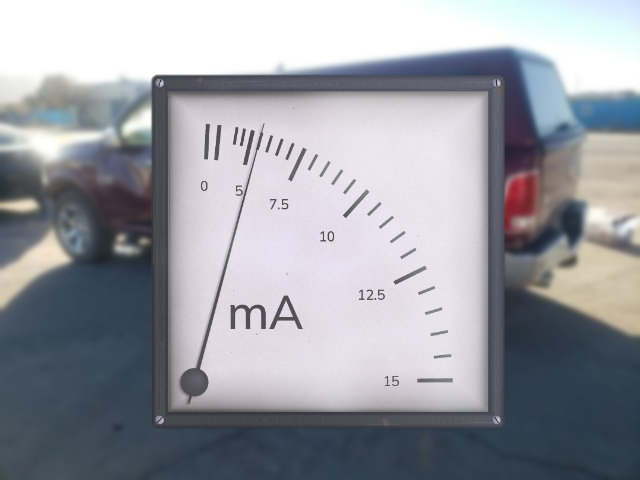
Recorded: 5.5 mA
